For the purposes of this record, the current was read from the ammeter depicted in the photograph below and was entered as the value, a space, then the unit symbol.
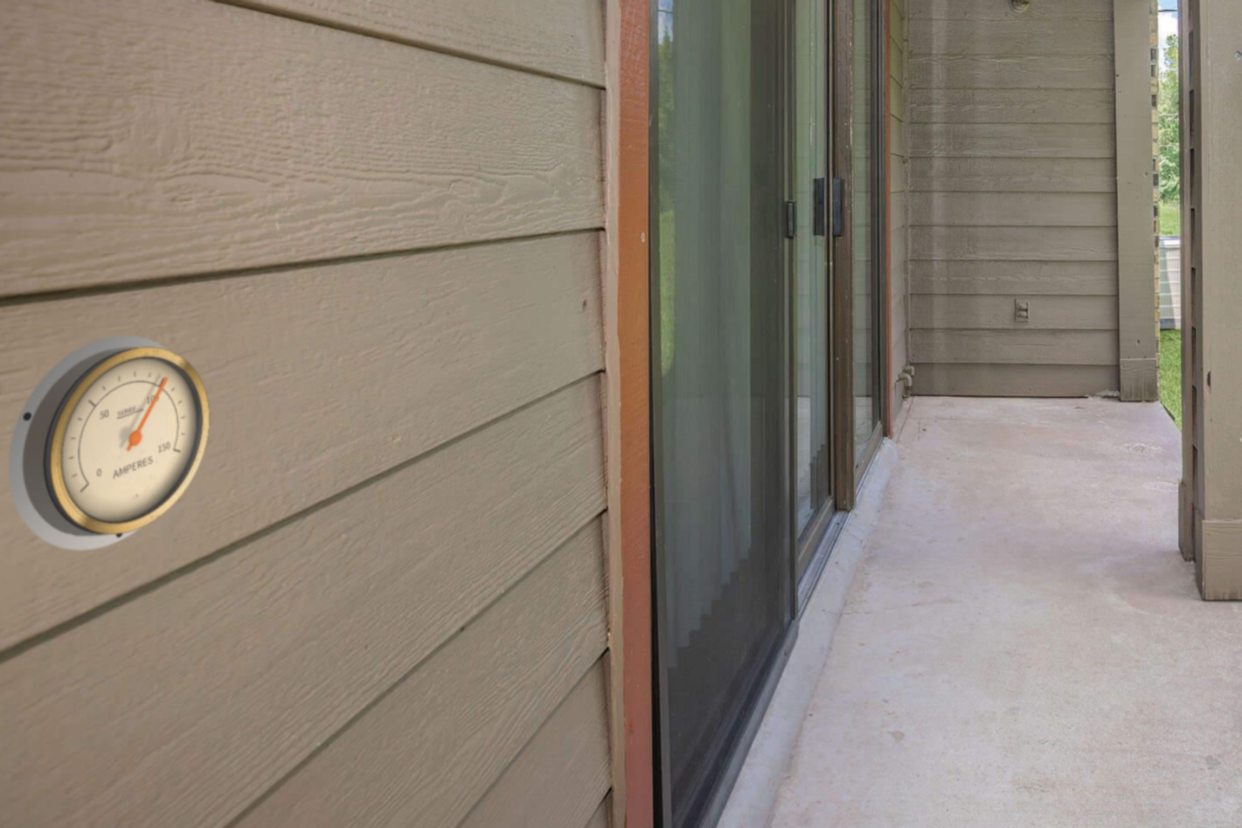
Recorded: 100 A
